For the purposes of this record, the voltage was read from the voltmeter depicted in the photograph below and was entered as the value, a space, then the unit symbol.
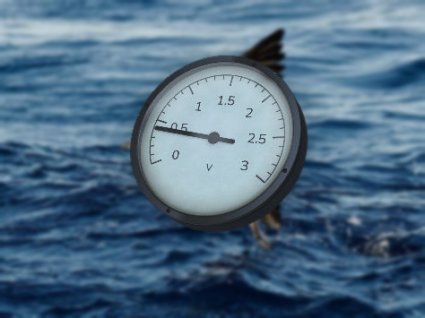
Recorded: 0.4 V
